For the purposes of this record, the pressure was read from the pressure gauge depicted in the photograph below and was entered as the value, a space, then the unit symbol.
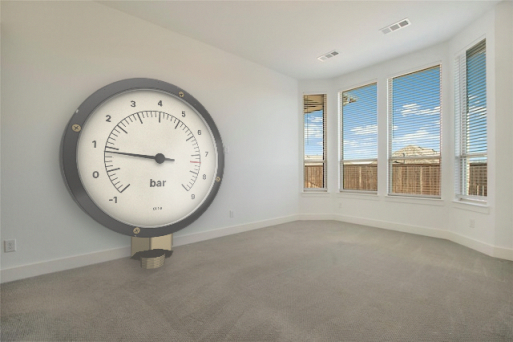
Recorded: 0.8 bar
